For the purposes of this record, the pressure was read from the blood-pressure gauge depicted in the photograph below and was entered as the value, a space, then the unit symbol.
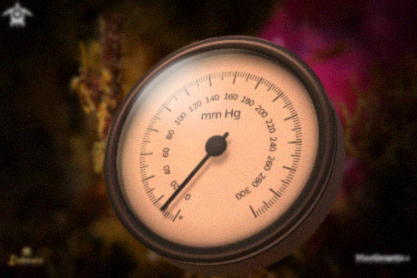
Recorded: 10 mmHg
